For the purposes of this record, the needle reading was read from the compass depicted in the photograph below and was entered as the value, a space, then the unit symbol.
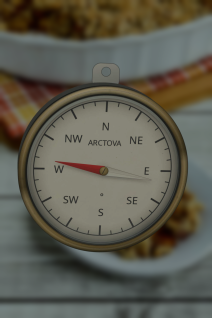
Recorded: 280 °
